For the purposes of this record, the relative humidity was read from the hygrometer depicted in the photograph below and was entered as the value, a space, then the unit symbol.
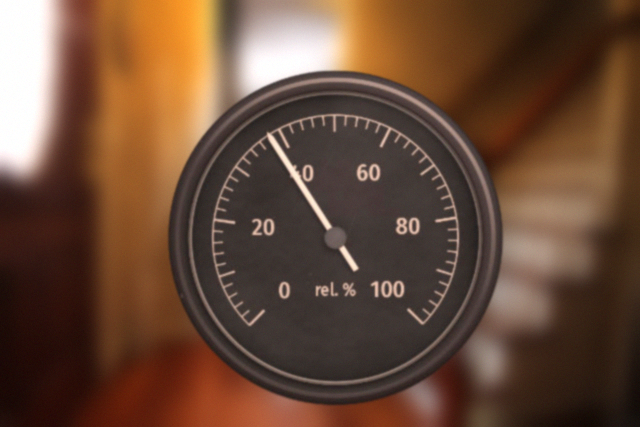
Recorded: 38 %
